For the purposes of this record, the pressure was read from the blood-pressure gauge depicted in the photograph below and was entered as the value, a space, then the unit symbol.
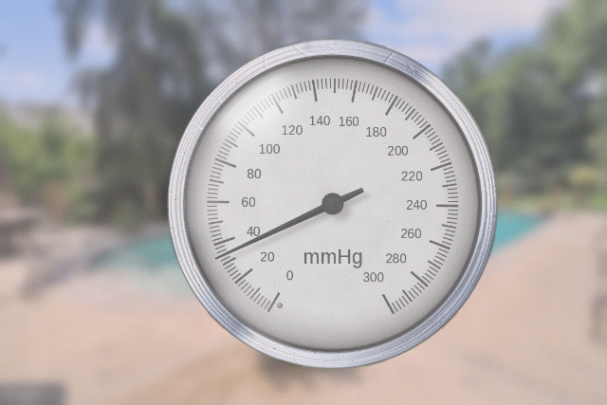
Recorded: 34 mmHg
